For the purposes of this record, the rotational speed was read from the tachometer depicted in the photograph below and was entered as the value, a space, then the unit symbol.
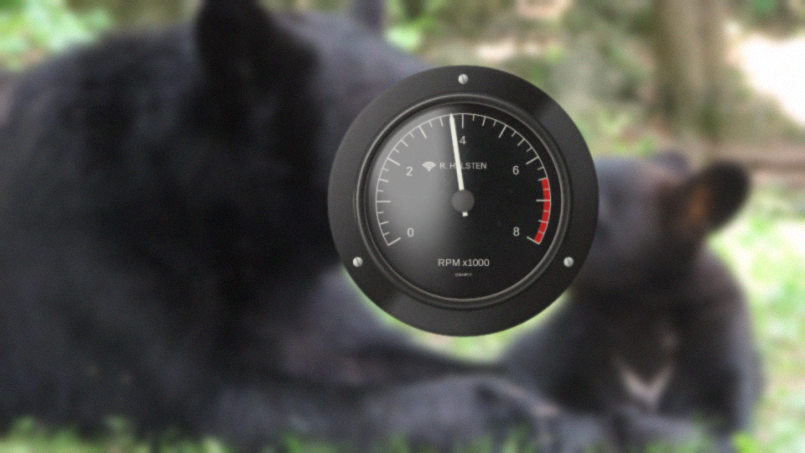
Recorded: 3750 rpm
